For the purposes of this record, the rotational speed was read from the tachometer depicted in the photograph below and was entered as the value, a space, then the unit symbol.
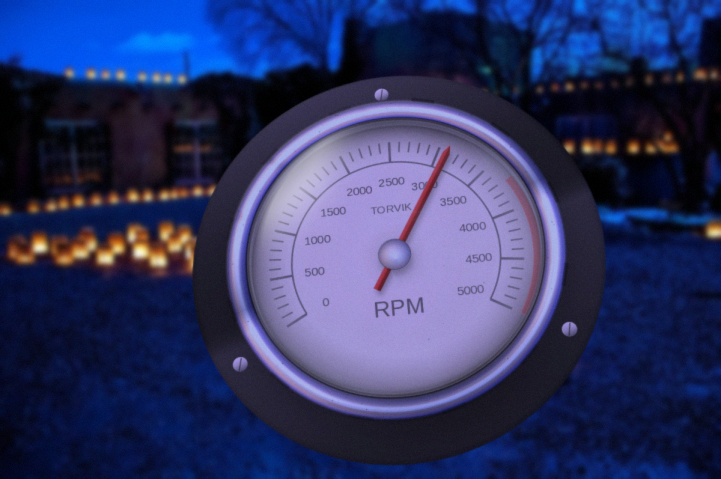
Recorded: 3100 rpm
